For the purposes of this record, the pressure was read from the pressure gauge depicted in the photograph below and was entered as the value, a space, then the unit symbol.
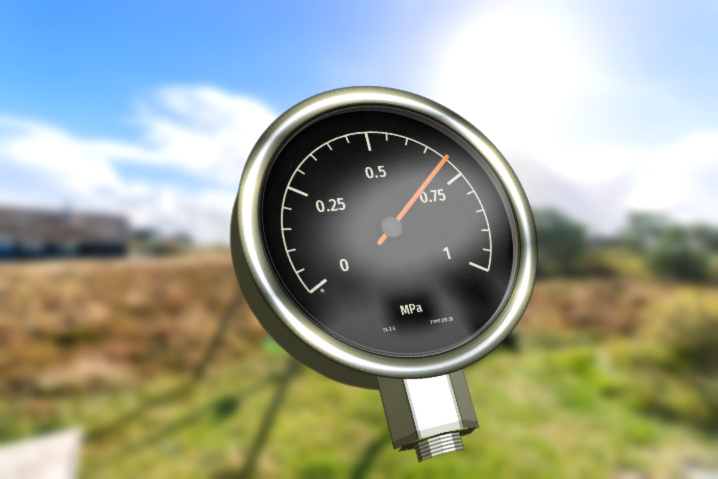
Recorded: 0.7 MPa
